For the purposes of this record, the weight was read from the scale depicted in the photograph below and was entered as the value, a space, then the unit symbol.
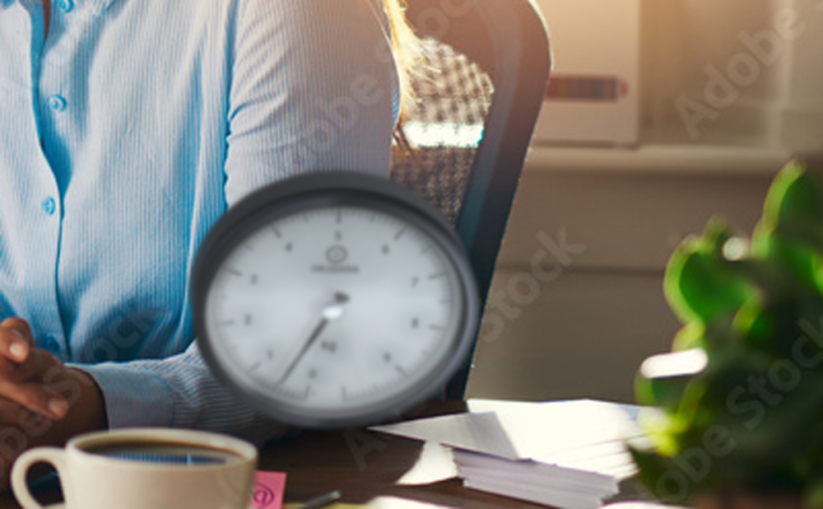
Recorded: 0.5 kg
